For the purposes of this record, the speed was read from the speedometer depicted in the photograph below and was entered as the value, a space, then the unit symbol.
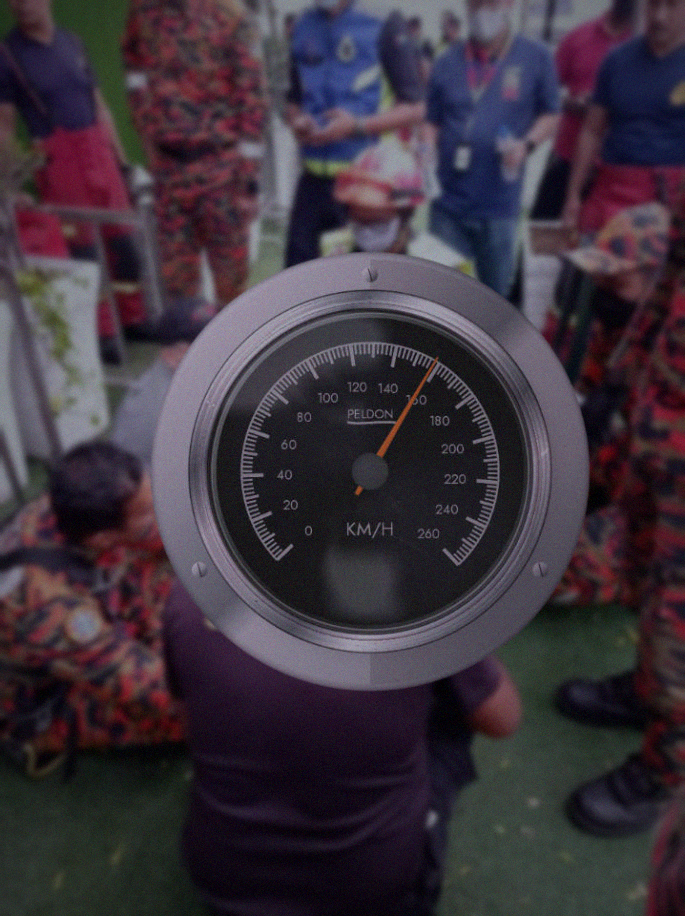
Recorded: 158 km/h
